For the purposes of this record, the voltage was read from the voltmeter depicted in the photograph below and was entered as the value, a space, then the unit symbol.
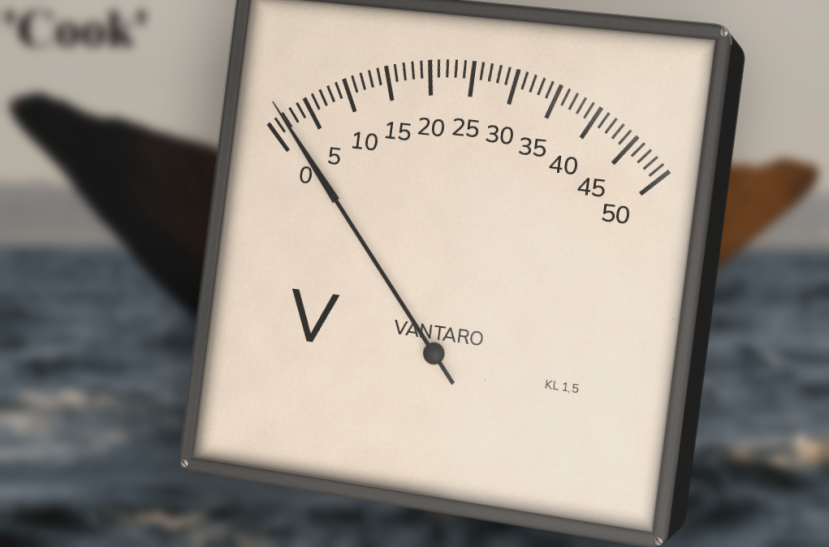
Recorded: 2 V
